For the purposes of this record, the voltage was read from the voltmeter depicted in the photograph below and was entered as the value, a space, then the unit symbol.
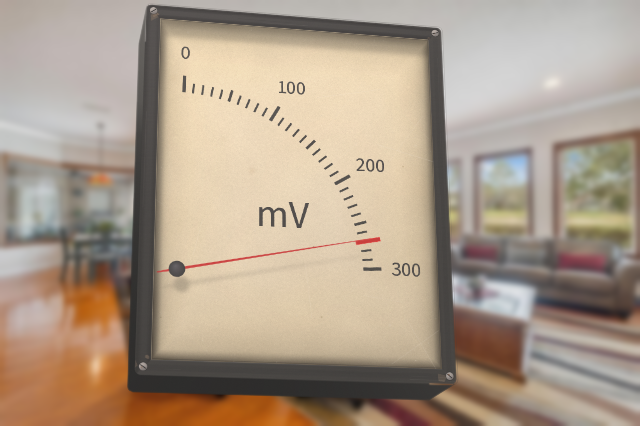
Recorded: 270 mV
